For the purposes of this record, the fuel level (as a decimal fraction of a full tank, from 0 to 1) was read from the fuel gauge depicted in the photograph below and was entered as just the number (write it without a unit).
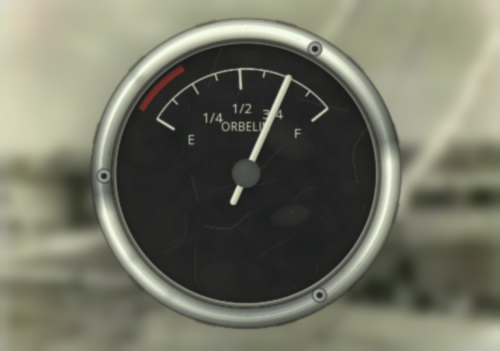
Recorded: 0.75
